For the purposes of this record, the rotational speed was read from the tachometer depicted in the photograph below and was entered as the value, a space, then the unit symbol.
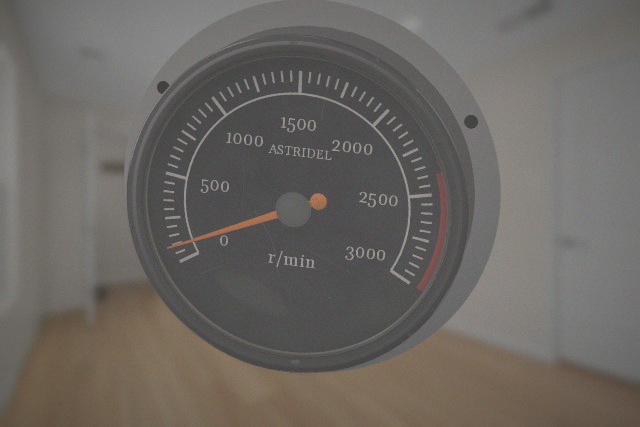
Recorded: 100 rpm
